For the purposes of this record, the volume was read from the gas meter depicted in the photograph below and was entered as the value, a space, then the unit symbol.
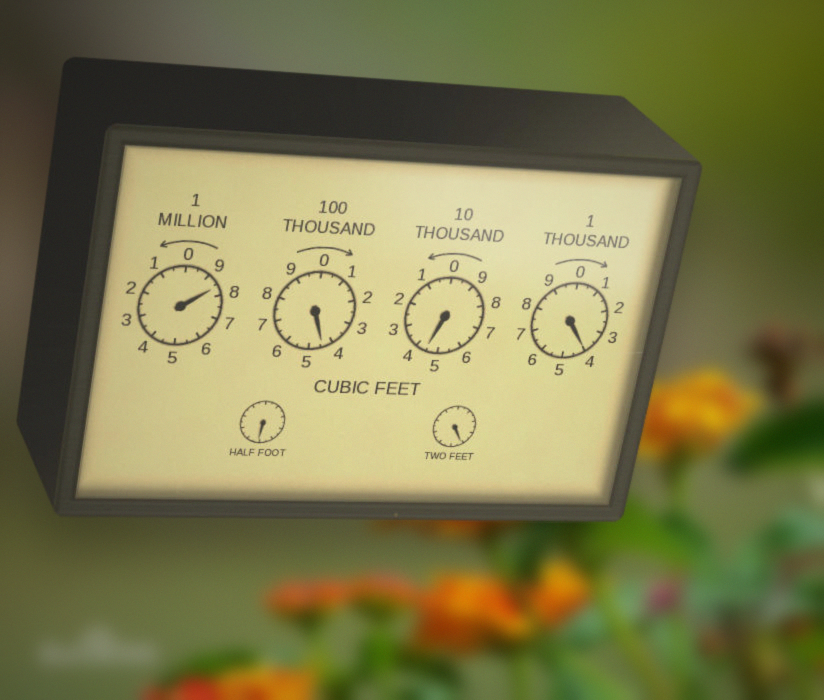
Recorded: 844400 ft³
